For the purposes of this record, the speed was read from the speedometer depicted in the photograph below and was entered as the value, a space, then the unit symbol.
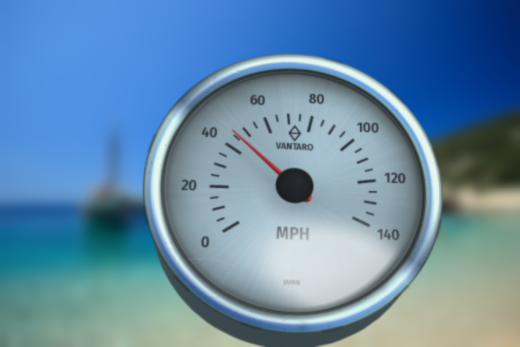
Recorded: 45 mph
